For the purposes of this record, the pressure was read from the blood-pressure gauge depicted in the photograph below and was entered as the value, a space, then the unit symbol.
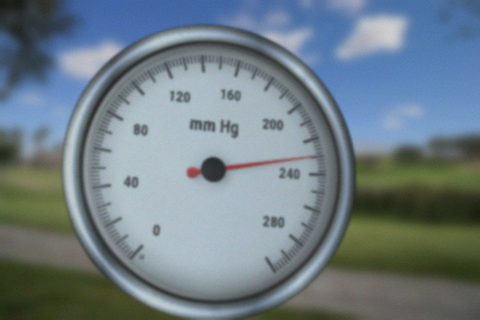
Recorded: 230 mmHg
